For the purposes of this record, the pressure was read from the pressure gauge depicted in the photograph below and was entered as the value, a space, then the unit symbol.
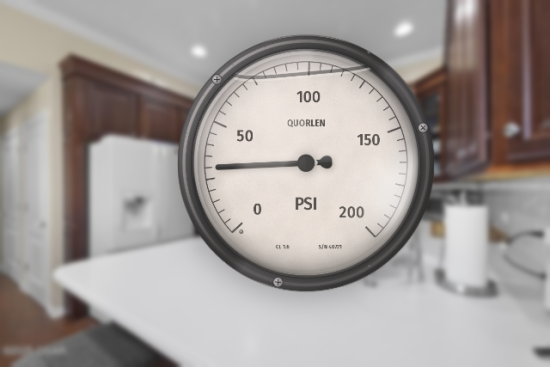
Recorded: 30 psi
